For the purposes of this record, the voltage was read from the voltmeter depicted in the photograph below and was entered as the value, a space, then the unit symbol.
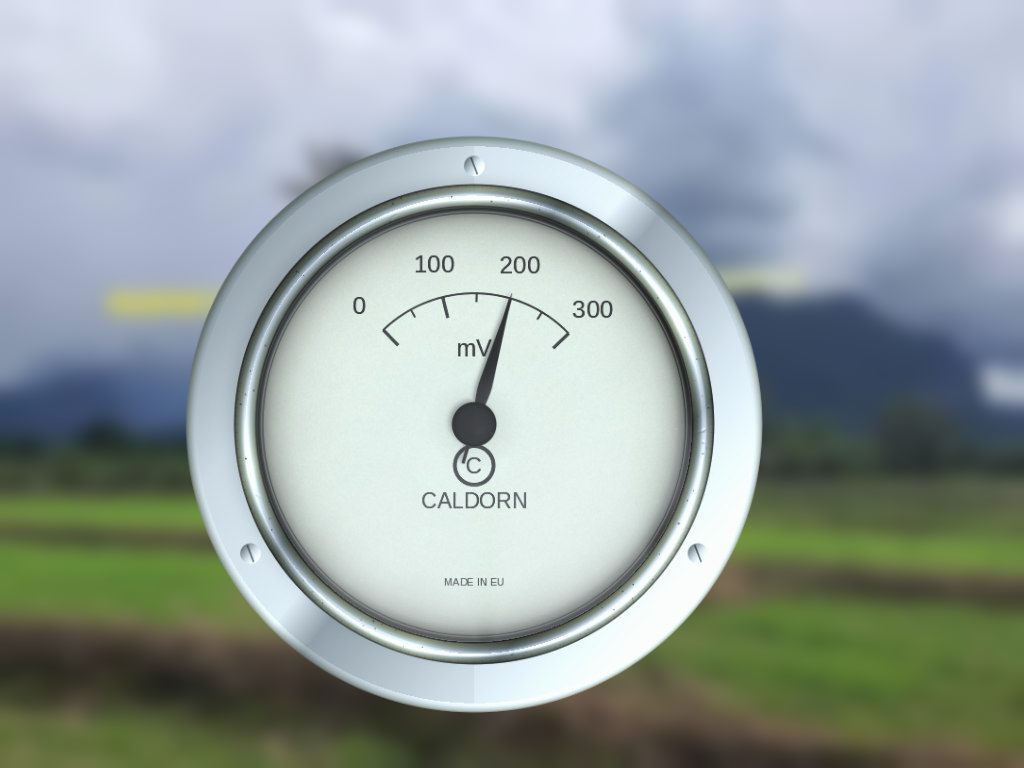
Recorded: 200 mV
